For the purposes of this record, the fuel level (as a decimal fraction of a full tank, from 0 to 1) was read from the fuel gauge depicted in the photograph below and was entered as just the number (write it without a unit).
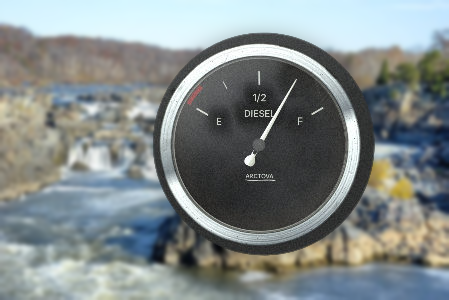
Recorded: 0.75
